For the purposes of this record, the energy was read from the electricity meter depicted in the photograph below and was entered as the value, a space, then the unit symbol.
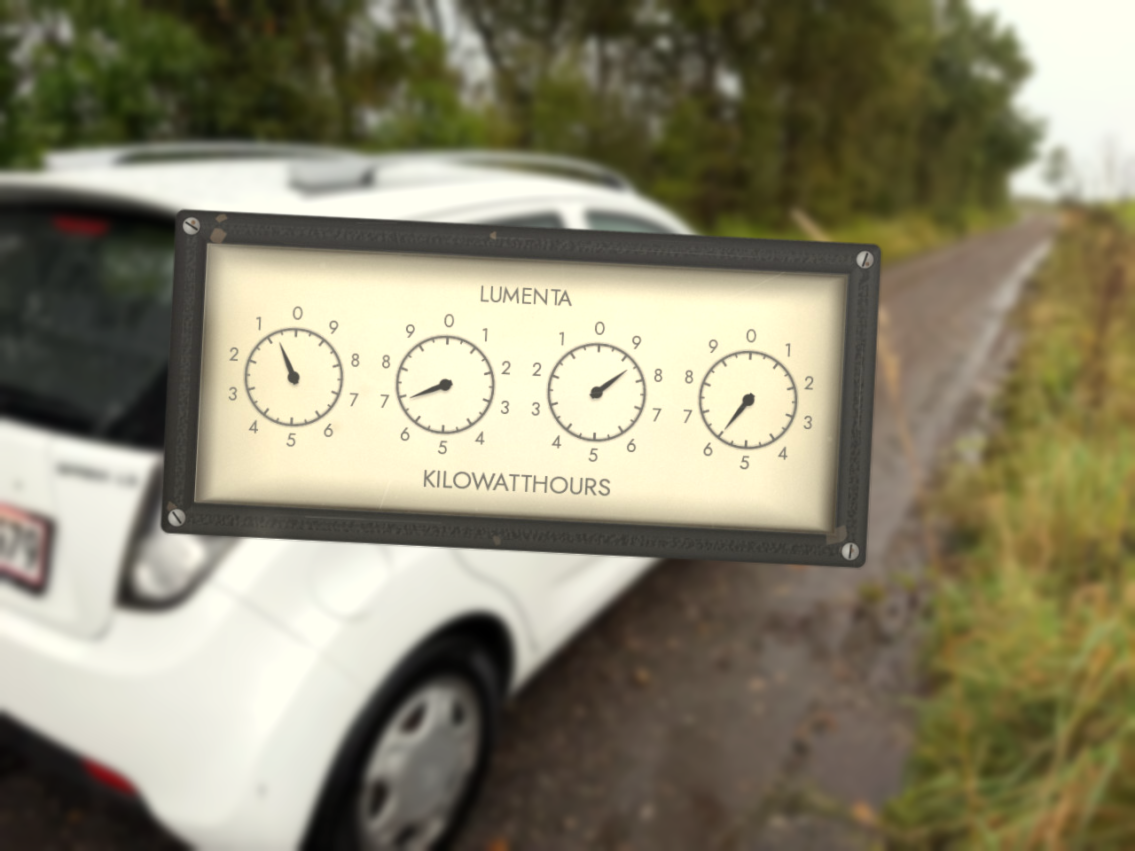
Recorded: 686 kWh
